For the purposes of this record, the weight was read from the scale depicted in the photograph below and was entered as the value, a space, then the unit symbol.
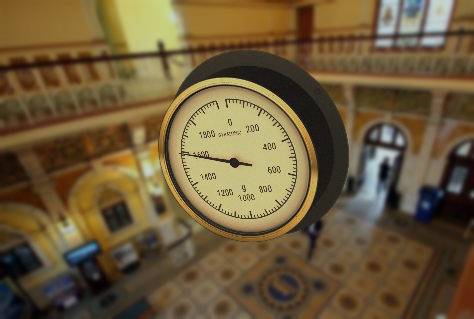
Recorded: 1600 g
